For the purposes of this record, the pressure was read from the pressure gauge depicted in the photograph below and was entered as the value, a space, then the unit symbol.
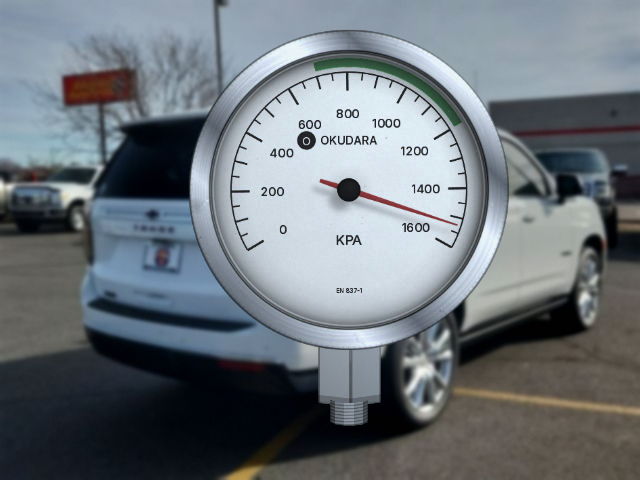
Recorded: 1525 kPa
